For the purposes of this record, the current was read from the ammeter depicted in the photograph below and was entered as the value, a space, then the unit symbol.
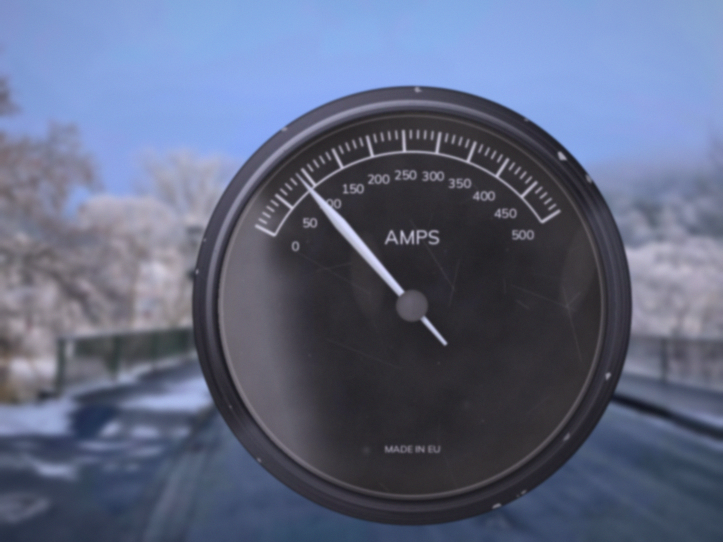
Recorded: 90 A
